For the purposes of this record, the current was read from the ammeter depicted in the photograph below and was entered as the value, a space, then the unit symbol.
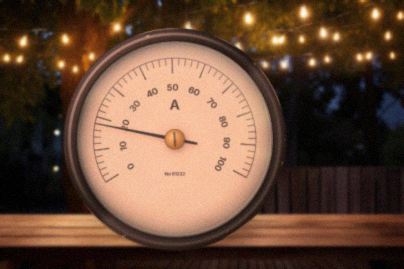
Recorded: 18 A
